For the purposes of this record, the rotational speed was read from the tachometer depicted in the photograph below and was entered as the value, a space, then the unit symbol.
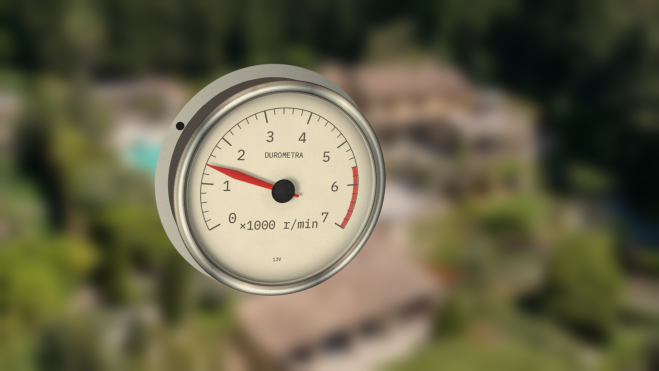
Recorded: 1400 rpm
